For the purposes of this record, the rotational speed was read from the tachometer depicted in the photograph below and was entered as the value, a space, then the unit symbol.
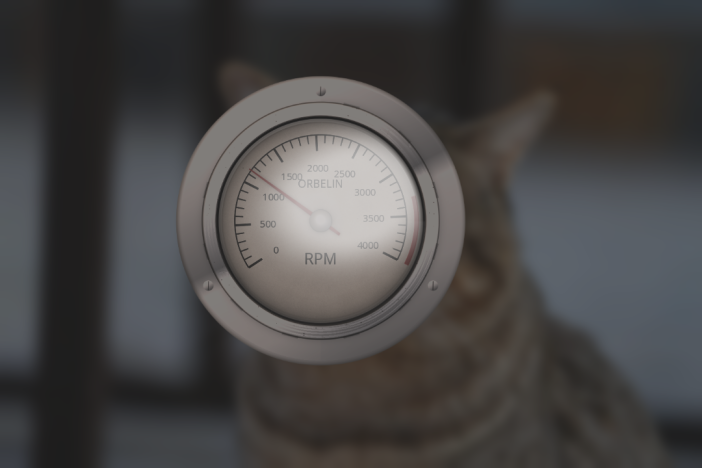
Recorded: 1150 rpm
